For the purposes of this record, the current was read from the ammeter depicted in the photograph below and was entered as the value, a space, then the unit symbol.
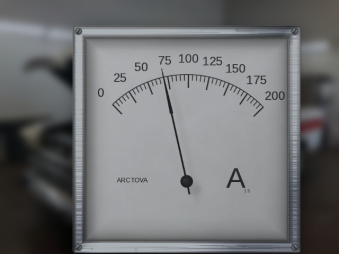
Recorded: 70 A
